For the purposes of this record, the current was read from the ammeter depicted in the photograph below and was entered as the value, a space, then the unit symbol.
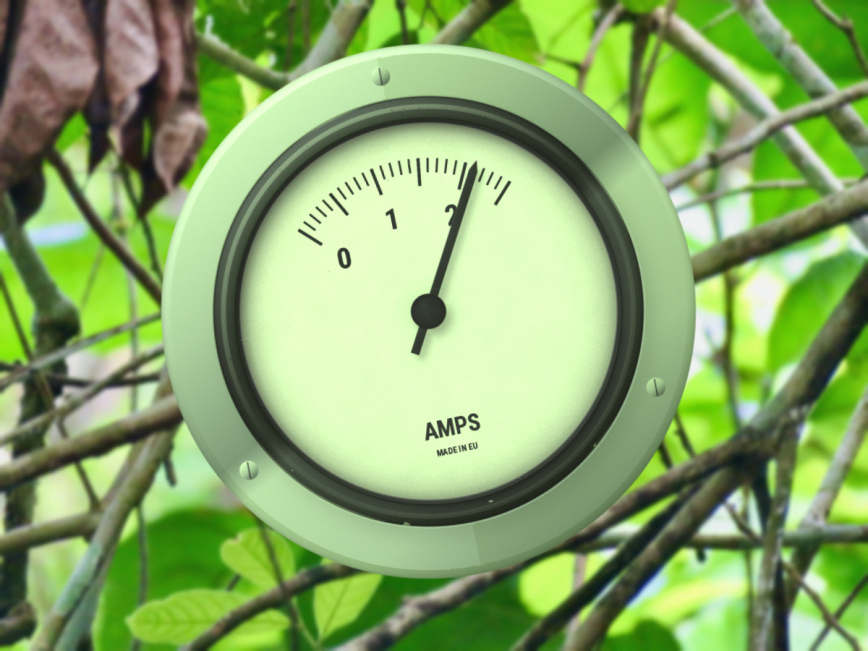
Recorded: 2.1 A
